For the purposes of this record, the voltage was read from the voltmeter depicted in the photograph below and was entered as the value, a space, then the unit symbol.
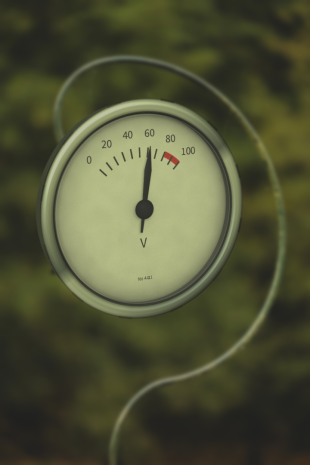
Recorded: 60 V
